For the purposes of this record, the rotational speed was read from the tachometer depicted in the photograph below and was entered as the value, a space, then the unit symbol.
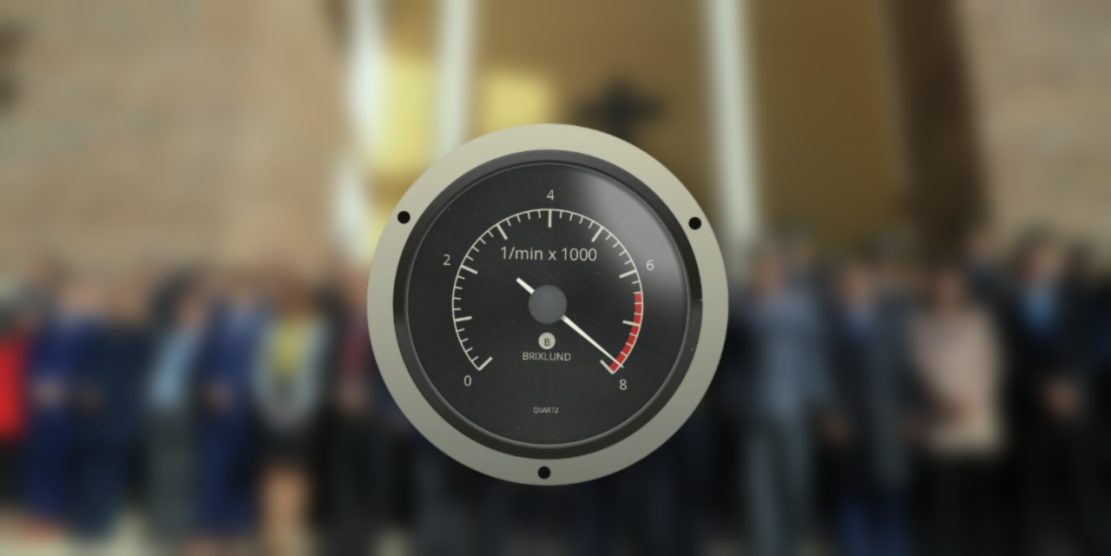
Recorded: 7800 rpm
